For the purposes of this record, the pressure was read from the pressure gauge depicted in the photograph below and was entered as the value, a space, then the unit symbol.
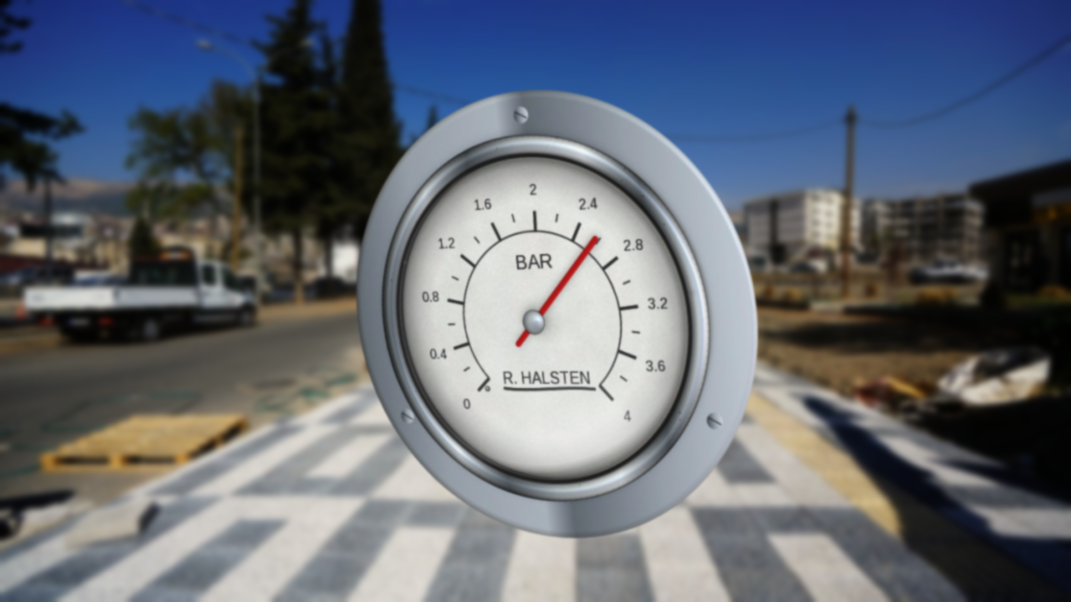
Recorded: 2.6 bar
